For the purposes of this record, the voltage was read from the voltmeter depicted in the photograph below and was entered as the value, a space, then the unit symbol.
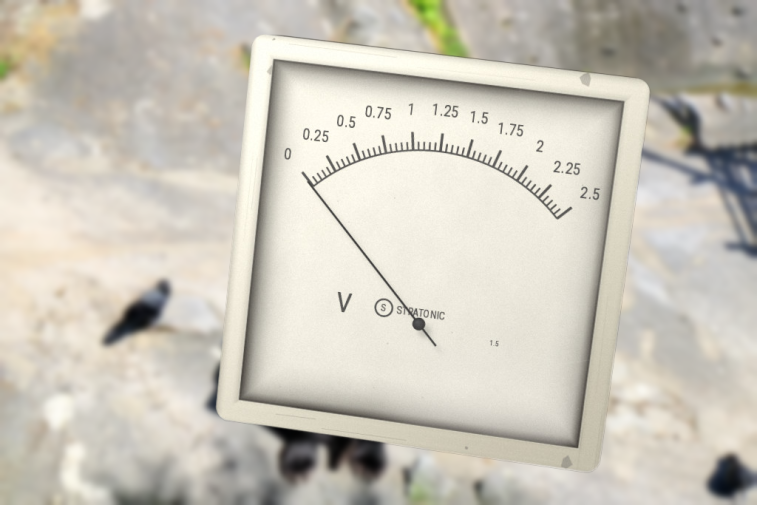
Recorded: 0 V
